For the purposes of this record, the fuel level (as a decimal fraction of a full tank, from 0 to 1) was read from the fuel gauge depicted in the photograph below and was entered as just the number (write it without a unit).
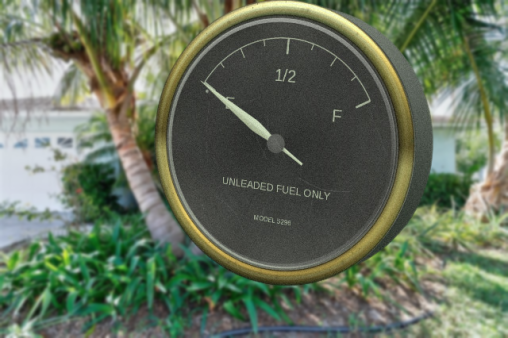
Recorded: 0
